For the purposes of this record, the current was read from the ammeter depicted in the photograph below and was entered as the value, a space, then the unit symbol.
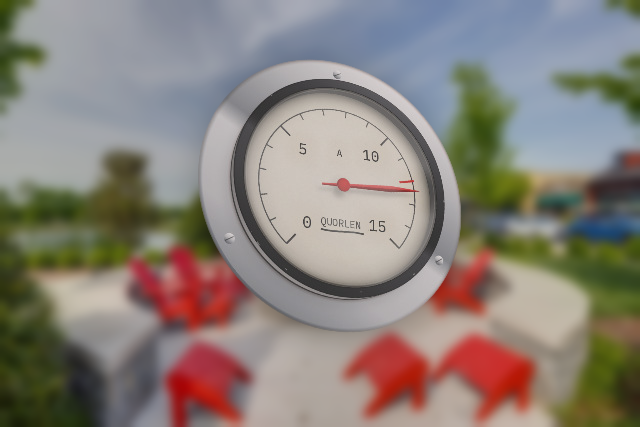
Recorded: 12.5 A
